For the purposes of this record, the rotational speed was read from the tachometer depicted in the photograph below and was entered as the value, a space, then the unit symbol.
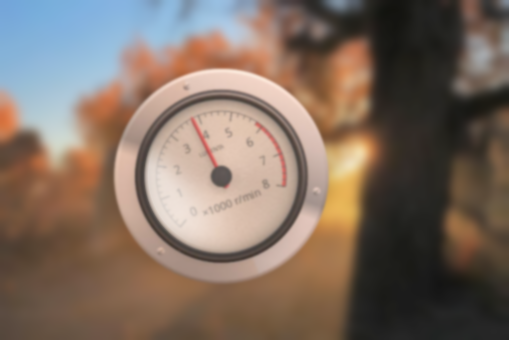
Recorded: 3800 rpm
